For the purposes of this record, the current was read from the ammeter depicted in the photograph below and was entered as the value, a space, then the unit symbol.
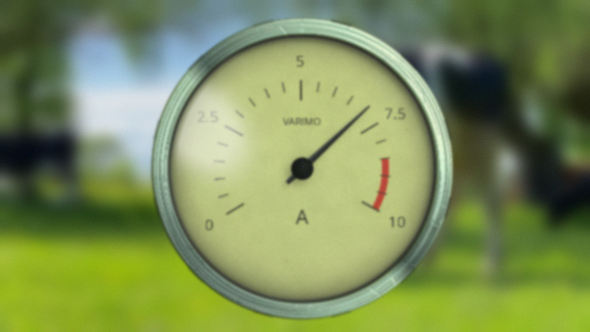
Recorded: 7 A
